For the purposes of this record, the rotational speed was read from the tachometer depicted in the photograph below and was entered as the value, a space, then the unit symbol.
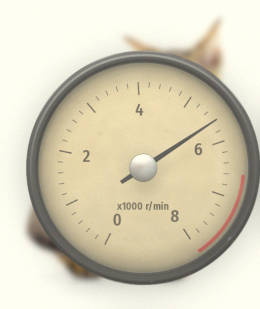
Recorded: 5600 rpm
